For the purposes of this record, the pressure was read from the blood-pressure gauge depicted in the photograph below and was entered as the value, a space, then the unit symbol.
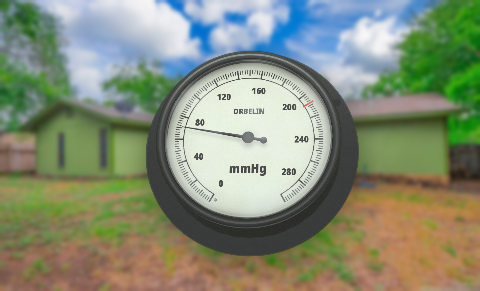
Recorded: 70 mmHg
